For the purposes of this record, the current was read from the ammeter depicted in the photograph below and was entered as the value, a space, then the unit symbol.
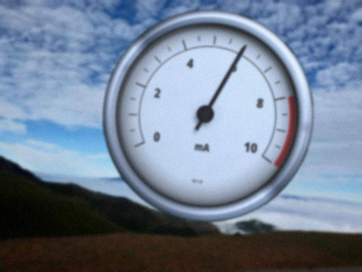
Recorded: 6 mA
